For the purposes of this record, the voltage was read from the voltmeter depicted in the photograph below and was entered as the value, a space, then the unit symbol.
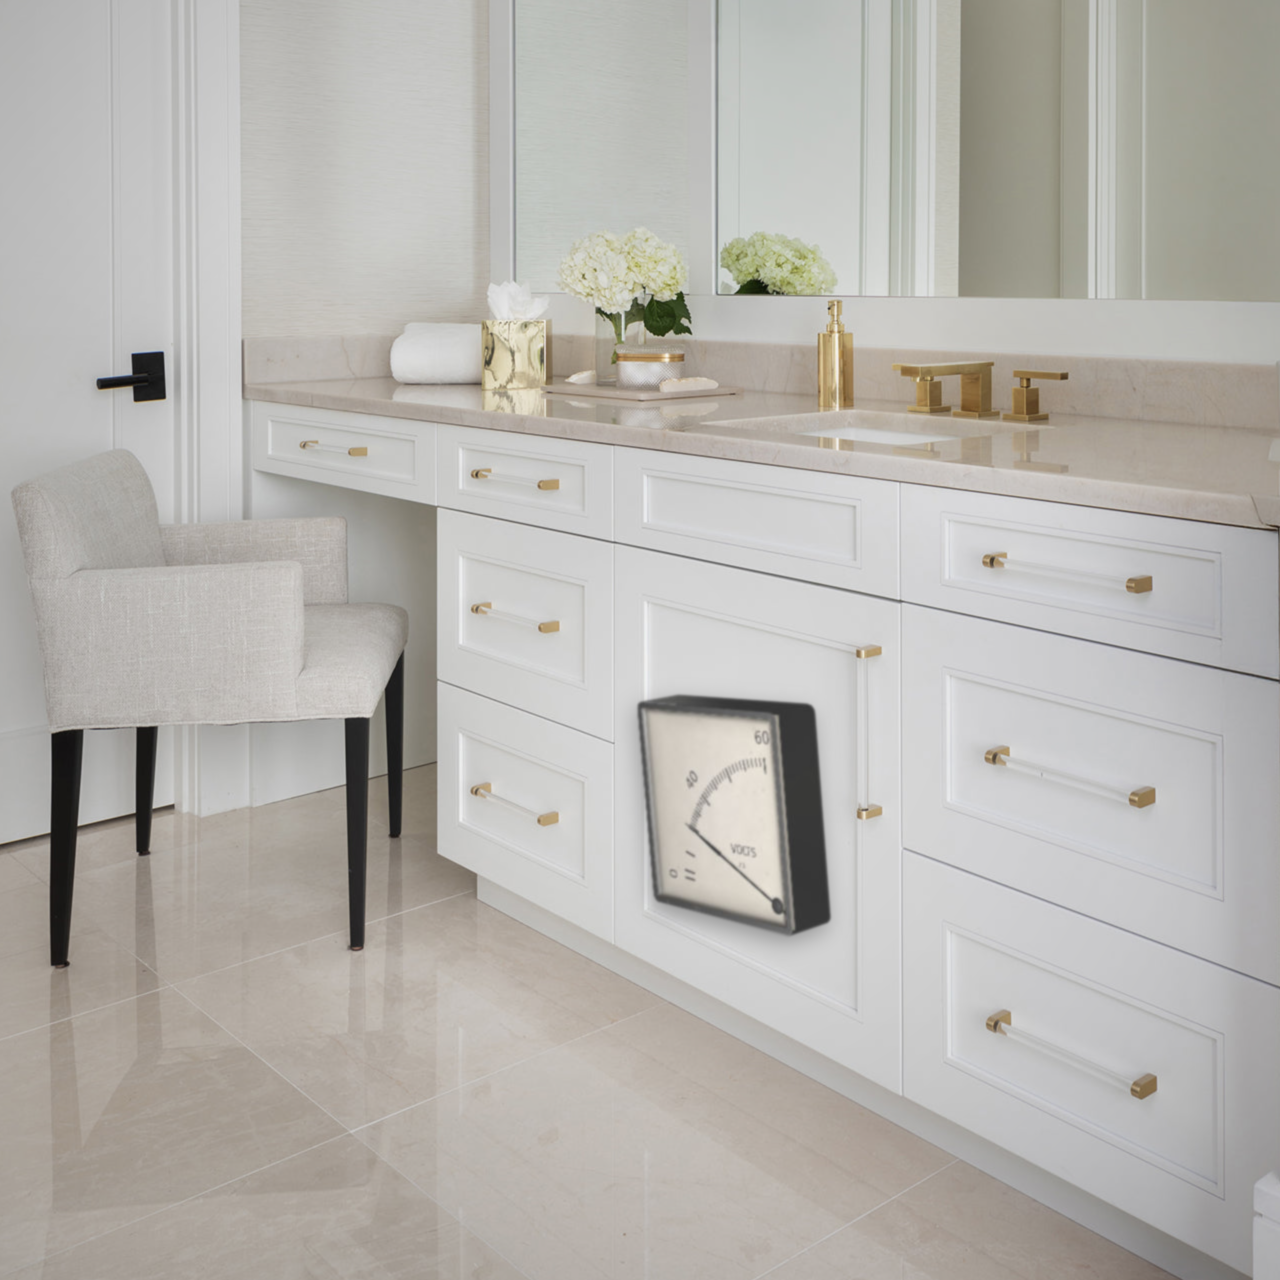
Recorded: 30 V
